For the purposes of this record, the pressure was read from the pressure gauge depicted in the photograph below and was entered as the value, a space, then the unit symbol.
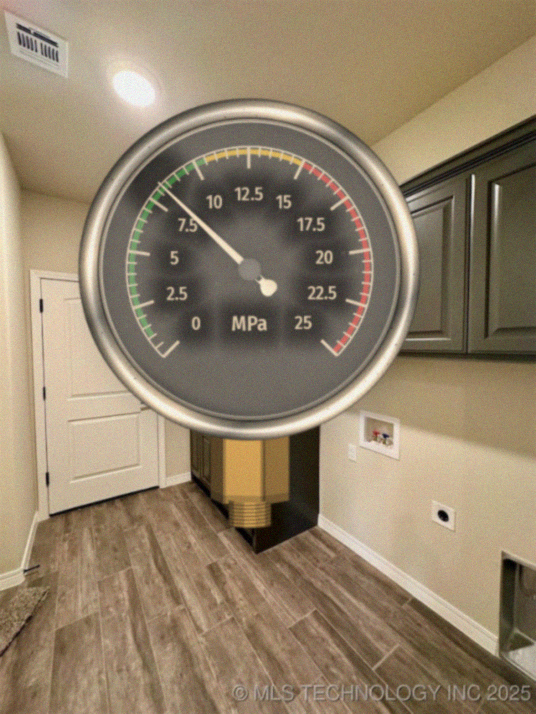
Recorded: 8.25 MPa
